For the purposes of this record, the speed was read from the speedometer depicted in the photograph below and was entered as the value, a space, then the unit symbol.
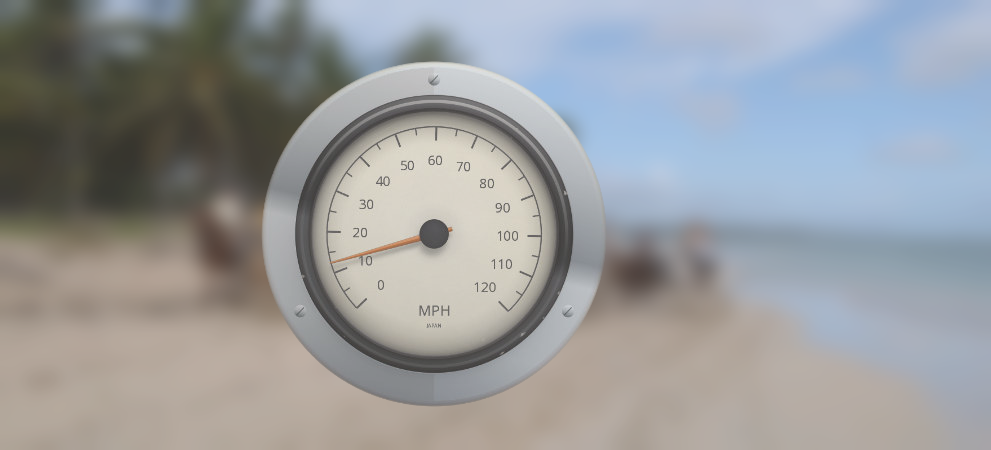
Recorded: 12.5 mph
